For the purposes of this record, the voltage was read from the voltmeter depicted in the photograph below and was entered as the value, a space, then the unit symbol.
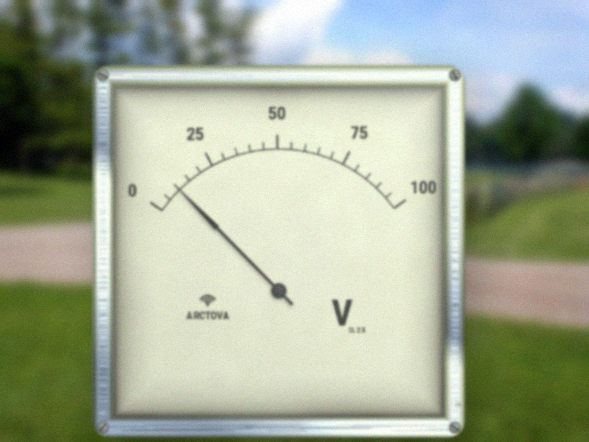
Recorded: 10 V
